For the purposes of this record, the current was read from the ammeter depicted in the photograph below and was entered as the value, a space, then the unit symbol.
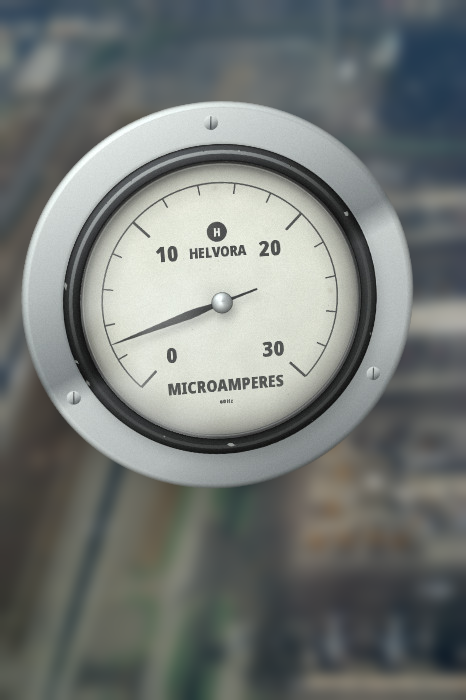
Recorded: 3 µA
